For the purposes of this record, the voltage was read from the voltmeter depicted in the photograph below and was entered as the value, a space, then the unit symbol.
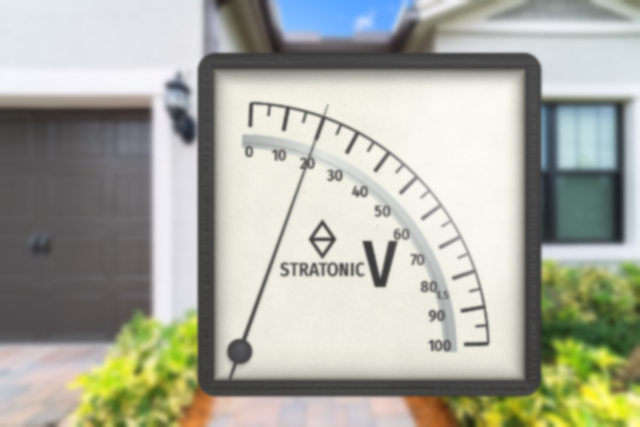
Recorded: 20 V
